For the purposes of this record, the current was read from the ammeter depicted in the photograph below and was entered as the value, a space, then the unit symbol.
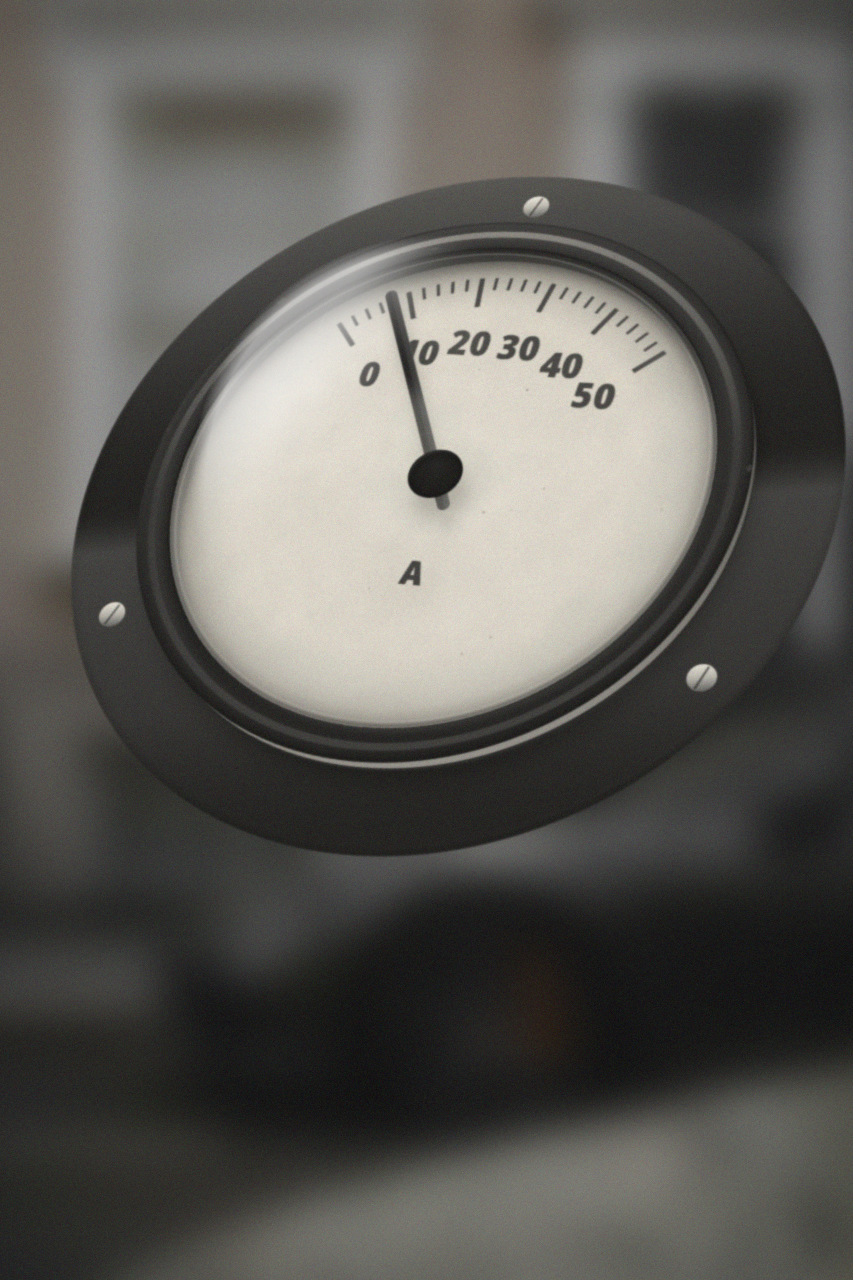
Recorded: 8 A
